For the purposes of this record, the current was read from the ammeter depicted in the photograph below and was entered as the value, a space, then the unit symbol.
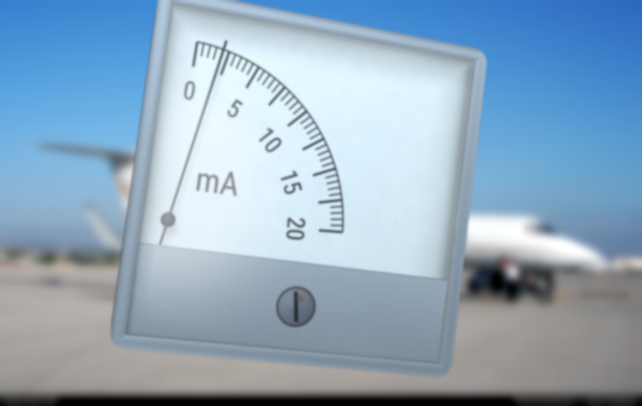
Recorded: 2 mA
